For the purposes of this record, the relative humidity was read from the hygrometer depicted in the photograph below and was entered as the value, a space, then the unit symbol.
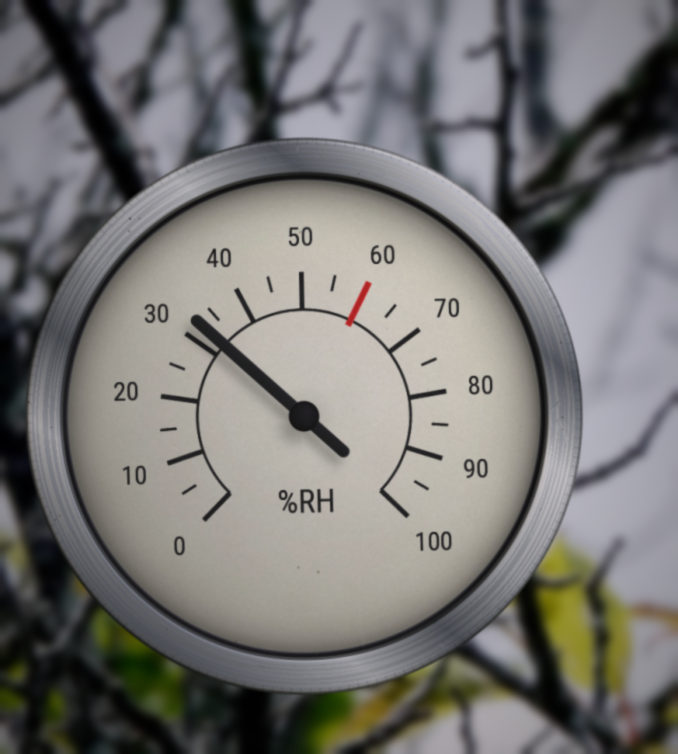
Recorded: 32.5 %
